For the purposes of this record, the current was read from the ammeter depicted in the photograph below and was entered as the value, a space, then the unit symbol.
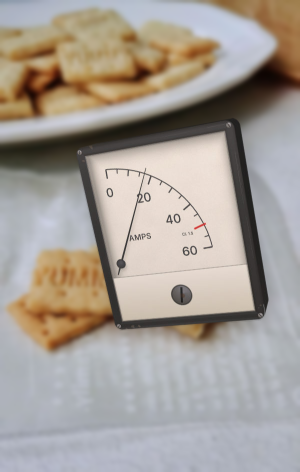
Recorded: 17.5 A
